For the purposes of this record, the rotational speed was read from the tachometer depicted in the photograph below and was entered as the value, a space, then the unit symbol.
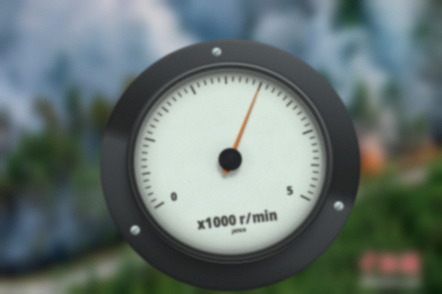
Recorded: 3000 rpm
